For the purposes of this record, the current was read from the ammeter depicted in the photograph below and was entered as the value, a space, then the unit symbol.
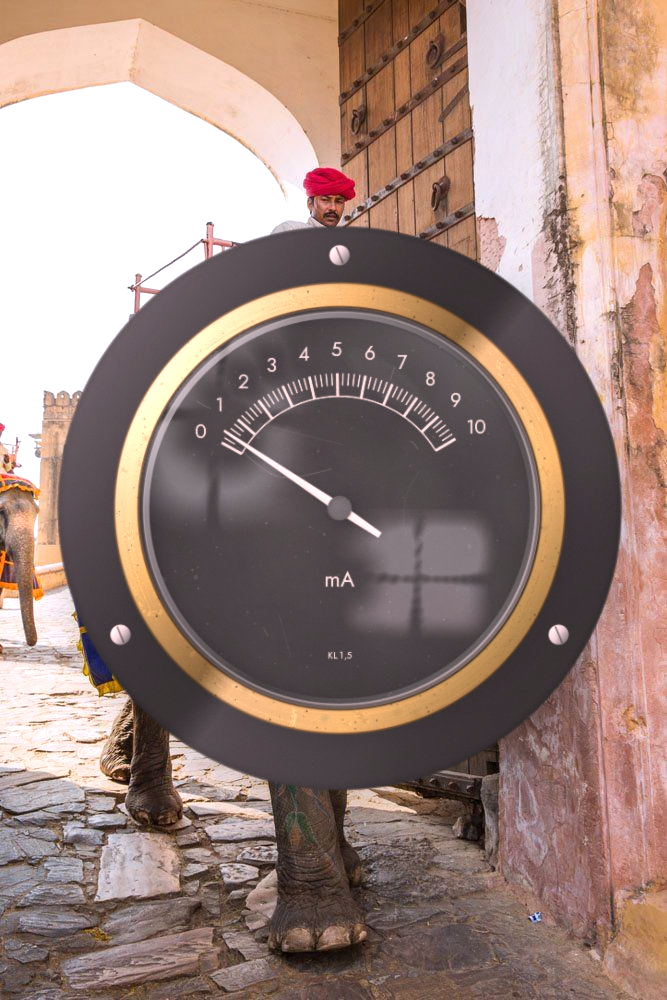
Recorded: 0.4 mA
